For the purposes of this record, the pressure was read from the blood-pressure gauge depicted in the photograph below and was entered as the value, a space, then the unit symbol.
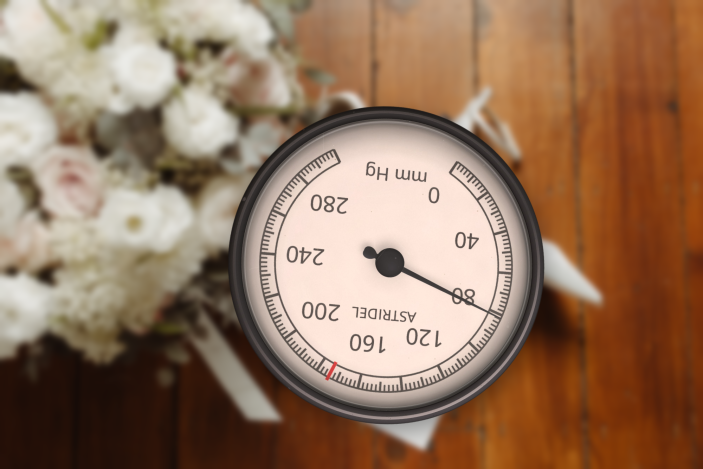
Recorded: 82 mmHg
